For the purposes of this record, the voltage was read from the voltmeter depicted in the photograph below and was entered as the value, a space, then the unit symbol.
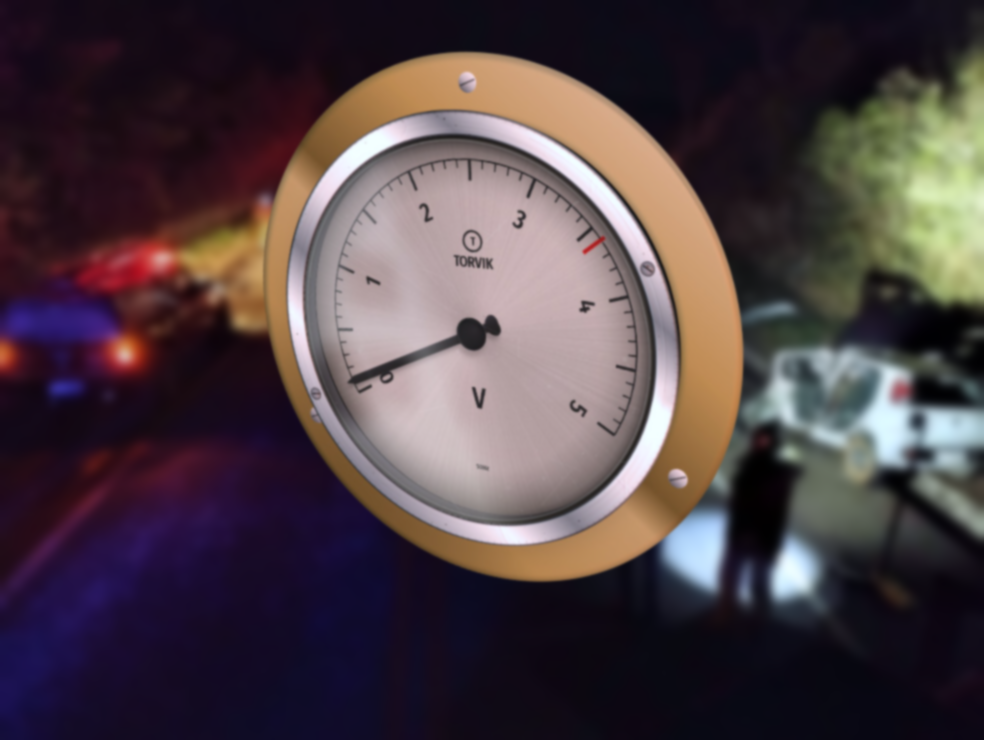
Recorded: 0.1 V
